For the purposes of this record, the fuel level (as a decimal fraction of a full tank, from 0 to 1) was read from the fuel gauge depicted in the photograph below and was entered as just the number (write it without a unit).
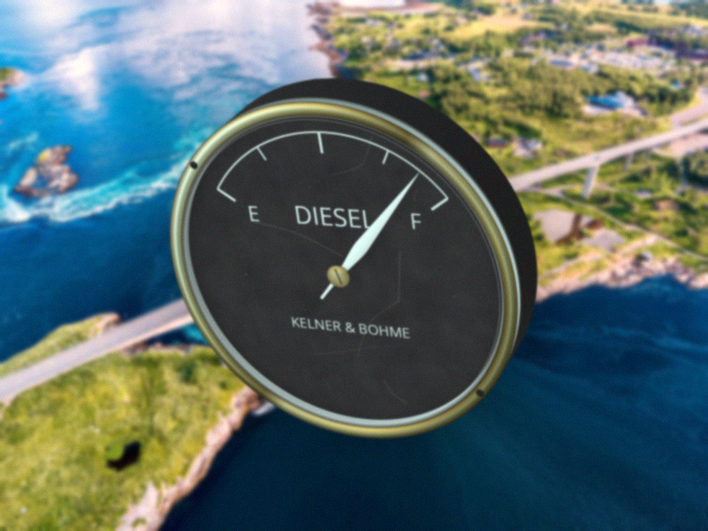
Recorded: 0.875
